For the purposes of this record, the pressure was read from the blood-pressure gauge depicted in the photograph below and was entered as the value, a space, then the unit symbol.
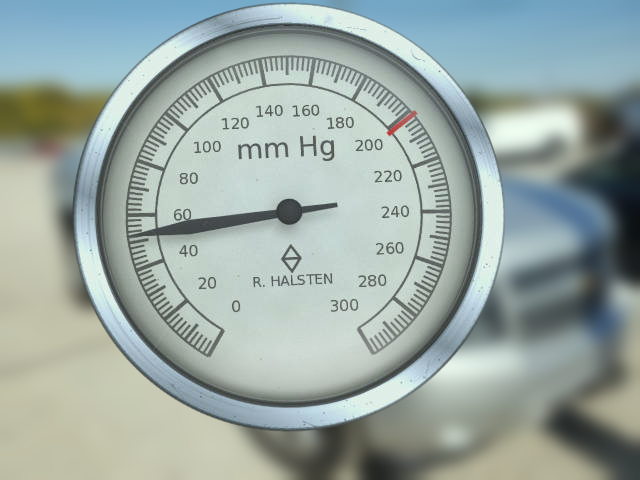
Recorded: 52 mmHg
